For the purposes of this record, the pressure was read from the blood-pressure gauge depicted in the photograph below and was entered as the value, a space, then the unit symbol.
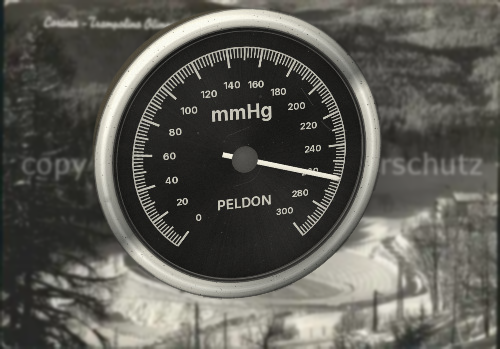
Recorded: 260 mmHg
